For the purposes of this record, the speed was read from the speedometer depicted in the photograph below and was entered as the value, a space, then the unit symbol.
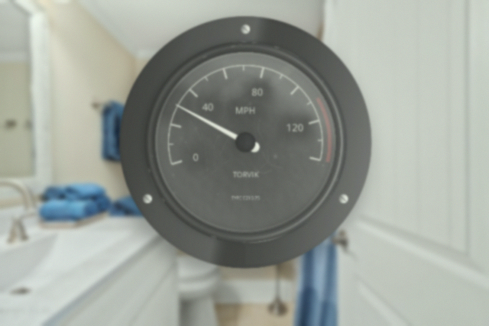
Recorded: 30 mph
